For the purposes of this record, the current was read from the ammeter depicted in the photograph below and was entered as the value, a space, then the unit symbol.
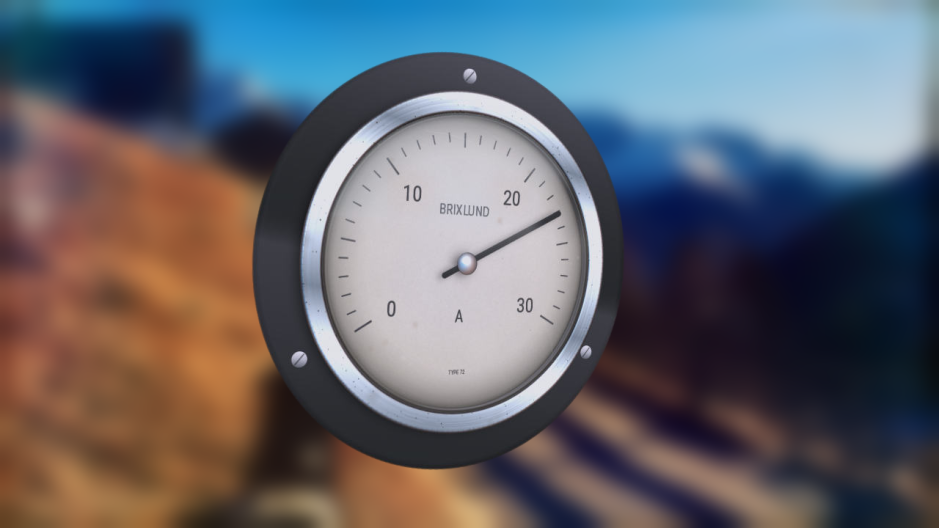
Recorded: 23 A
